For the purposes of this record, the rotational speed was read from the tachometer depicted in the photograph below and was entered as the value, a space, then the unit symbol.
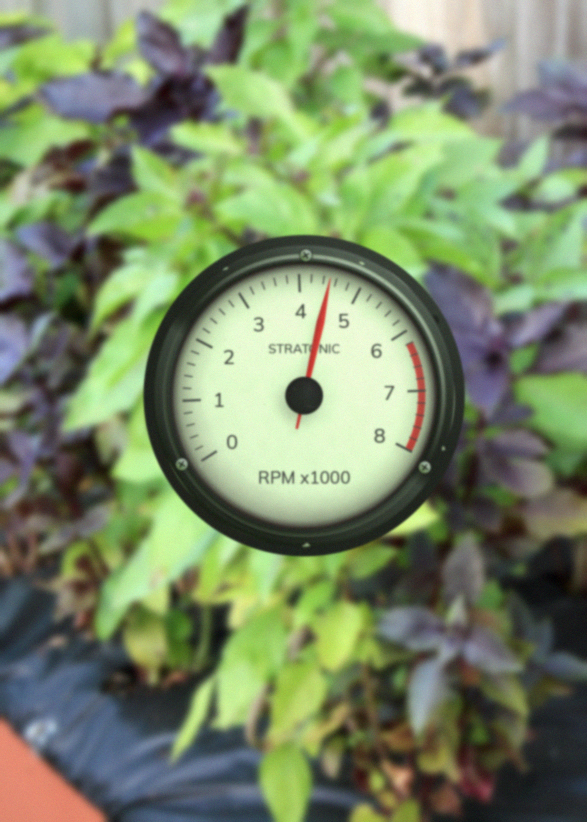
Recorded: 4500 rpm
